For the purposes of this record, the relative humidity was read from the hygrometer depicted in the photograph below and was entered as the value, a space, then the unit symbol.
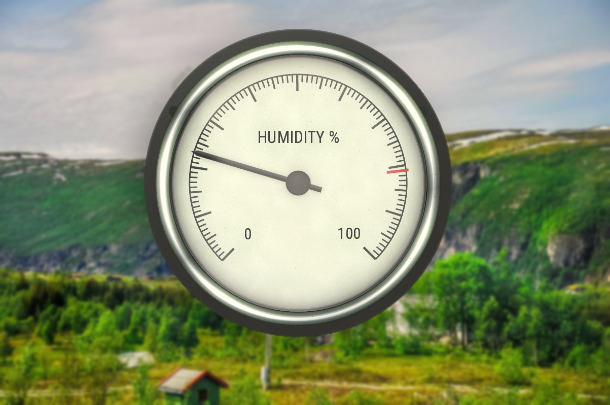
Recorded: 23 %
